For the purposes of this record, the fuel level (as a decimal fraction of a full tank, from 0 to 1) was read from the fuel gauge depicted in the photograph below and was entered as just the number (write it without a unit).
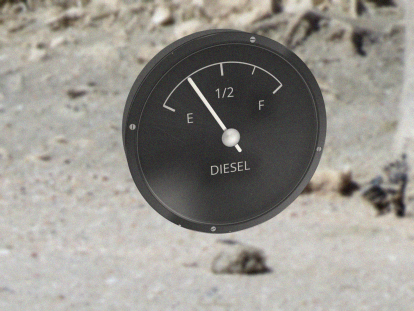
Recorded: 0.25
